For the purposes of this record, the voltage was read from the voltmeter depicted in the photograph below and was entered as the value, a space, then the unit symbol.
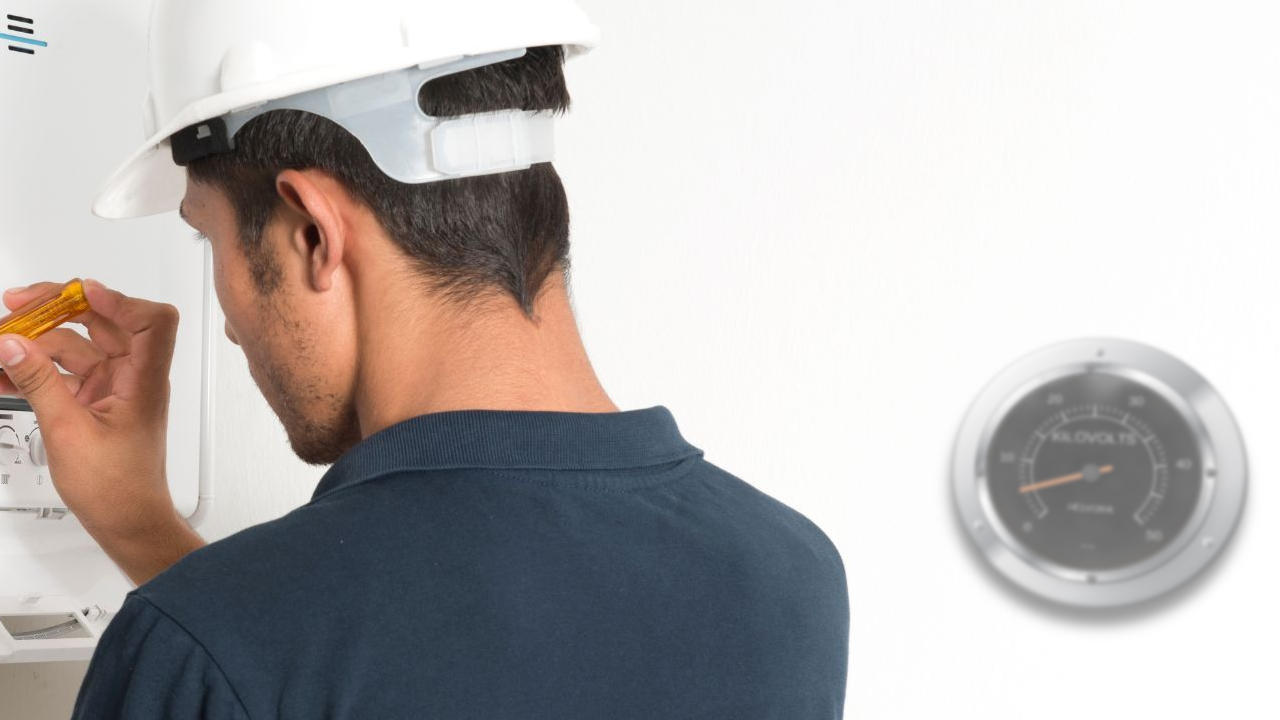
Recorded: 5 kV
